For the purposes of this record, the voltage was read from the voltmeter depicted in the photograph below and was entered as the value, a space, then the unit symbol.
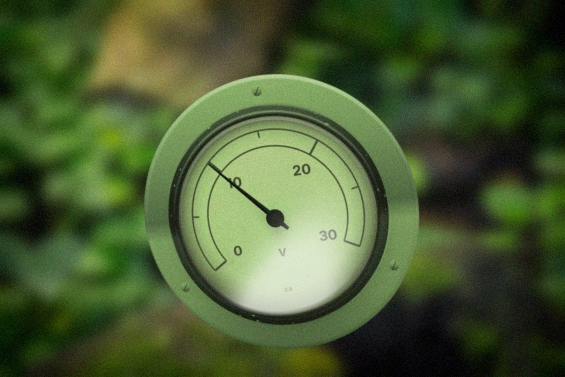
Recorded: 10 V
